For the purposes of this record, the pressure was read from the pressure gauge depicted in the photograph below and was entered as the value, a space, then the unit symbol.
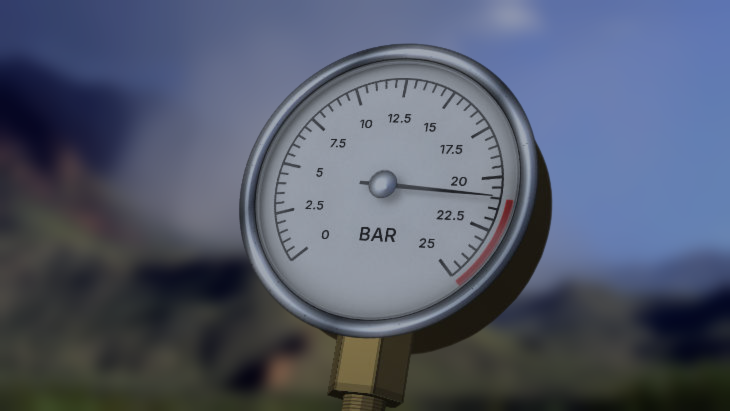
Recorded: 21 bar
